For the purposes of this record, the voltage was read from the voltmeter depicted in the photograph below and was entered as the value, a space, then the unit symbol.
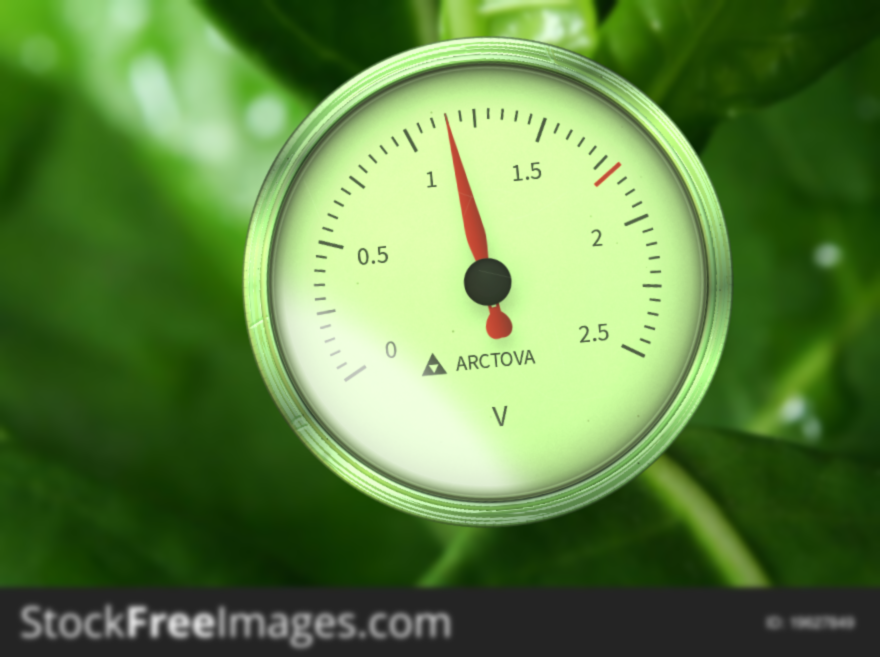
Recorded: 1.15 V
